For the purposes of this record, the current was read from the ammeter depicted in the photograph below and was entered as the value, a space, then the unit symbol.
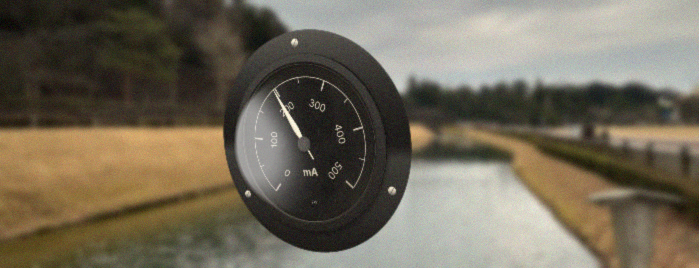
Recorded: 200 mA
